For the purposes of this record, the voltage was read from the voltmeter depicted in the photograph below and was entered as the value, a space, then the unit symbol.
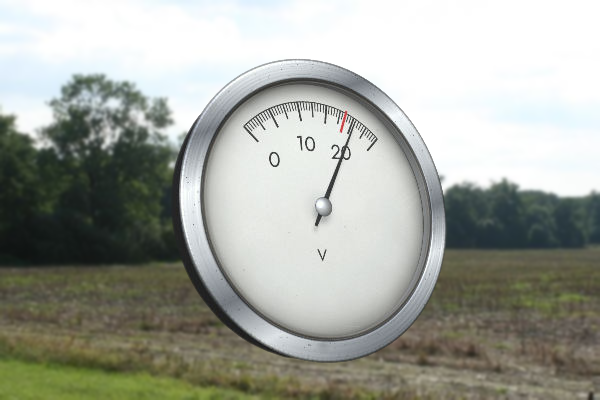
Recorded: 20 V
